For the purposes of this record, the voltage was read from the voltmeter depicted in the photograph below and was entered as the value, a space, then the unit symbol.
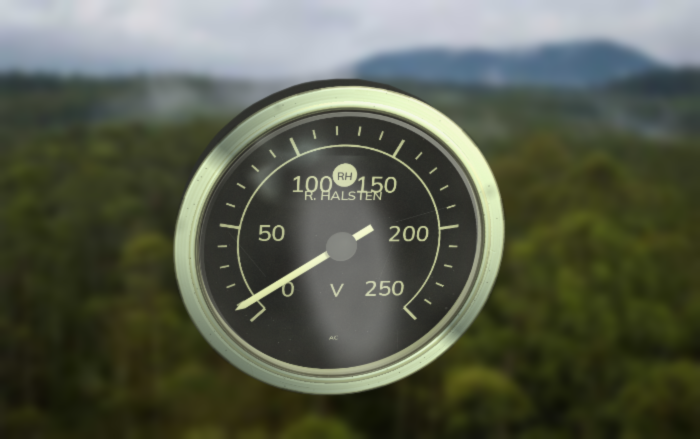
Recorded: 10 V
